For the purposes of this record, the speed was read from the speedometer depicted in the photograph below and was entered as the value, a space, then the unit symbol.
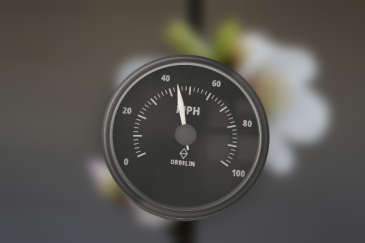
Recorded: 44 mph
